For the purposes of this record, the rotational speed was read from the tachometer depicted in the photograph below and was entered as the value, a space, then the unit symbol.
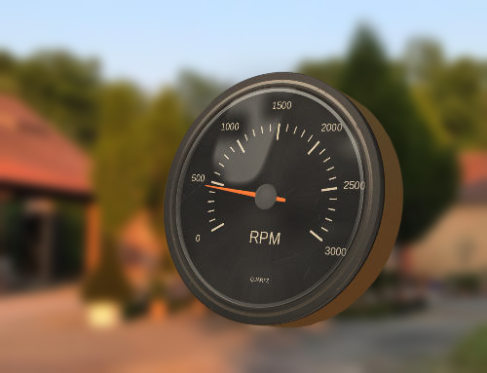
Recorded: 450 rpm
